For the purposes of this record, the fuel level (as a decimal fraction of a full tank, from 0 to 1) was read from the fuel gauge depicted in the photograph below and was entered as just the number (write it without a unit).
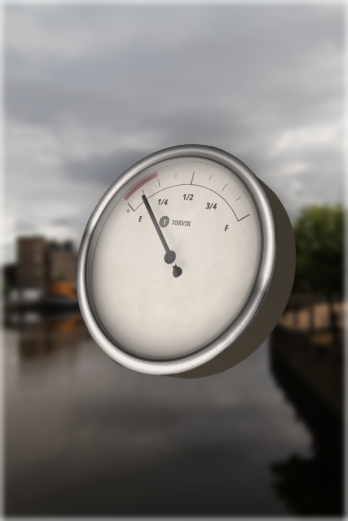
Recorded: 0.125
